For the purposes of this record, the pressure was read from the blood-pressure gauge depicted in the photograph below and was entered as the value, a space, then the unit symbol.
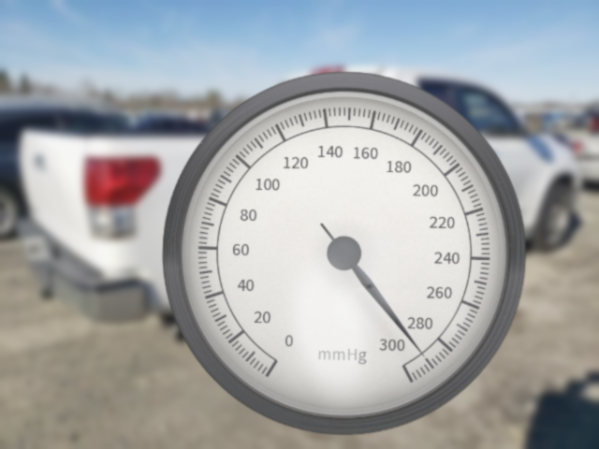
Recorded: 290 mmHg
